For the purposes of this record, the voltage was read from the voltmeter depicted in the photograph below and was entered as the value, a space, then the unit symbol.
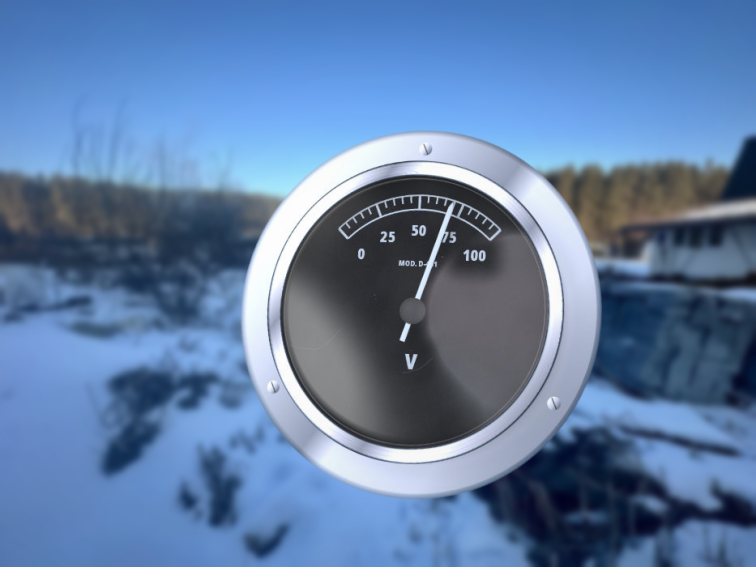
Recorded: 70 V
